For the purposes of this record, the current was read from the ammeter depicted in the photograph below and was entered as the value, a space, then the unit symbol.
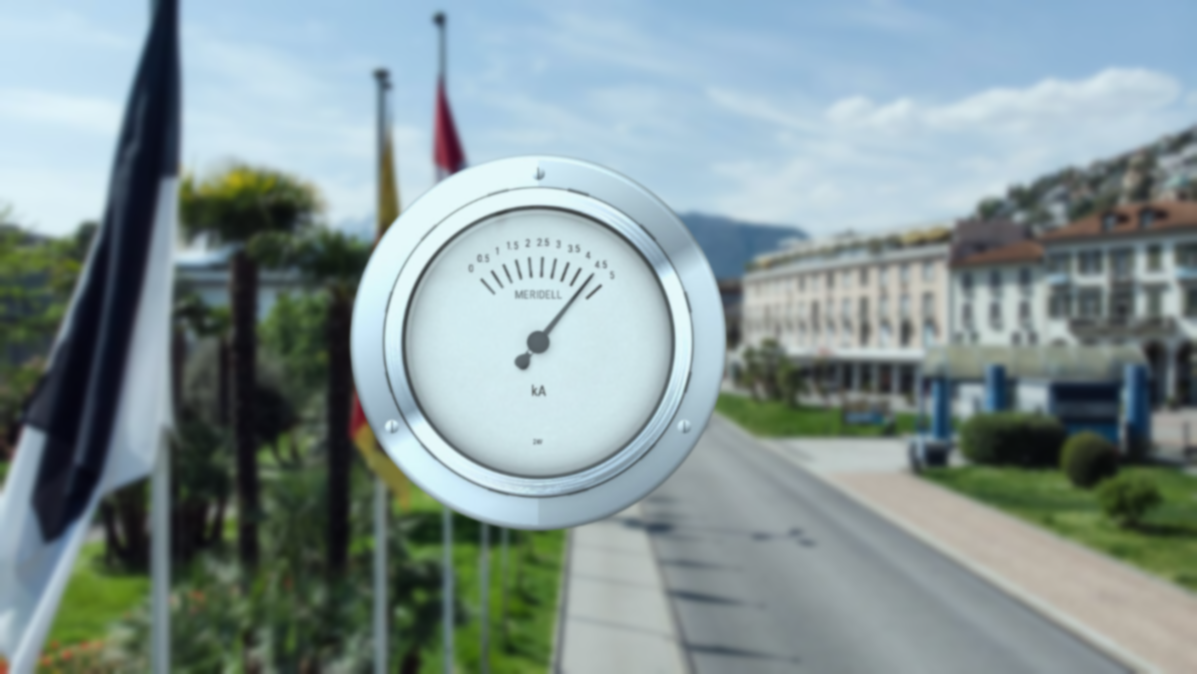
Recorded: 4.5 kA
